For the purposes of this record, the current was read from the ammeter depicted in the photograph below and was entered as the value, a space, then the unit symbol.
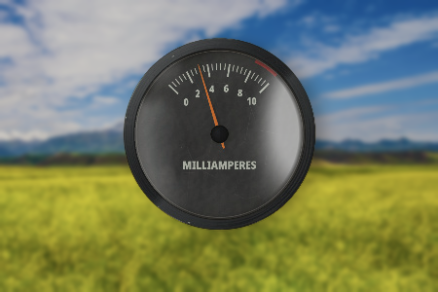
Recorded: 3.2 mA
